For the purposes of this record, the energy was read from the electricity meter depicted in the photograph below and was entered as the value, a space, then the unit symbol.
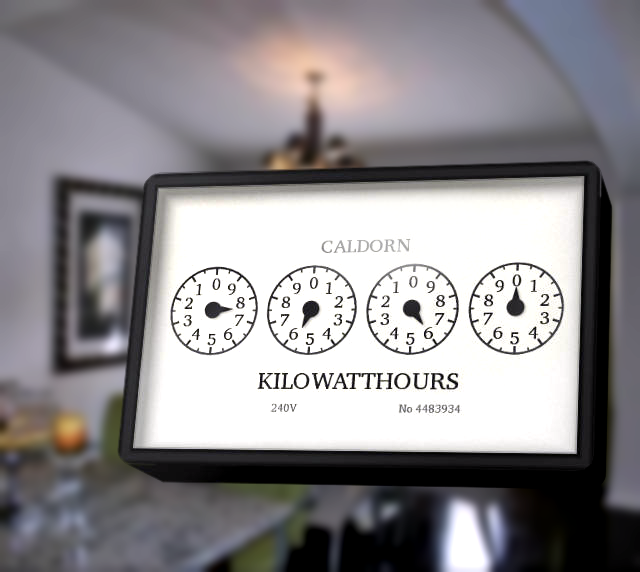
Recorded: 7560 kWh
